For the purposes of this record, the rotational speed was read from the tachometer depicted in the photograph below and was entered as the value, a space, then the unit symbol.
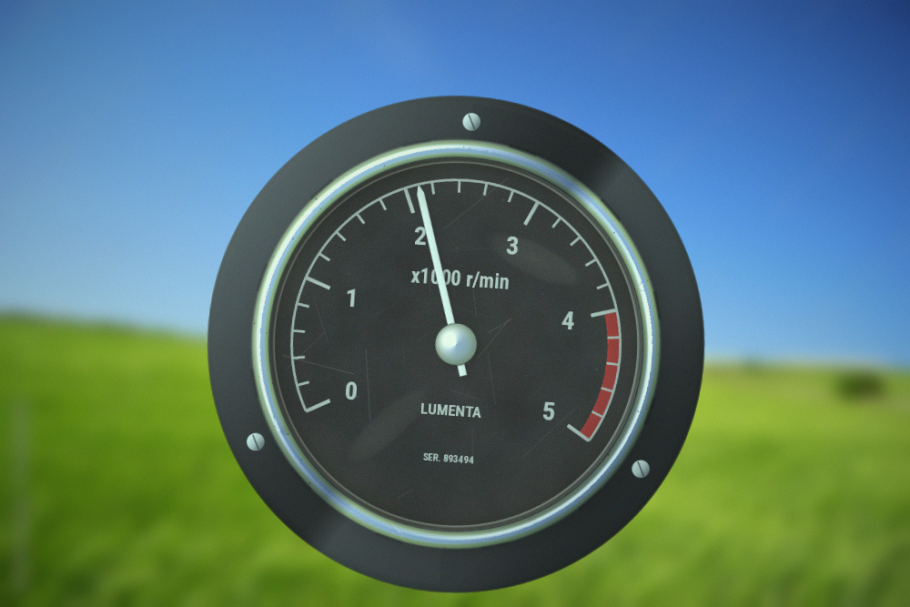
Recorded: 2100 rpm
